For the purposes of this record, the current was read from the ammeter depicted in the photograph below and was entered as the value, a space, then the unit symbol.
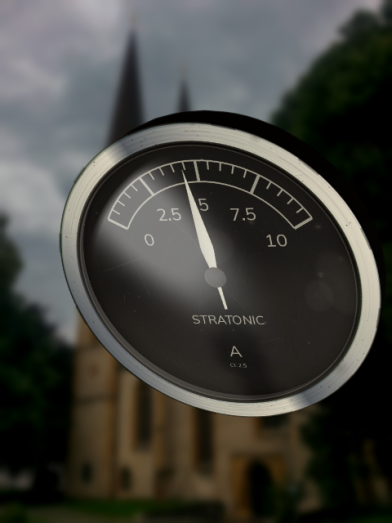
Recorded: 4.5 A
